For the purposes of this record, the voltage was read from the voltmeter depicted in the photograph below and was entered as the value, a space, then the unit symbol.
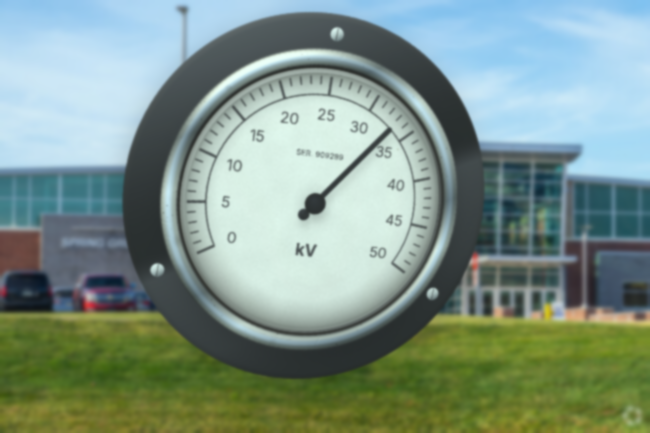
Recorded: 33 kV
